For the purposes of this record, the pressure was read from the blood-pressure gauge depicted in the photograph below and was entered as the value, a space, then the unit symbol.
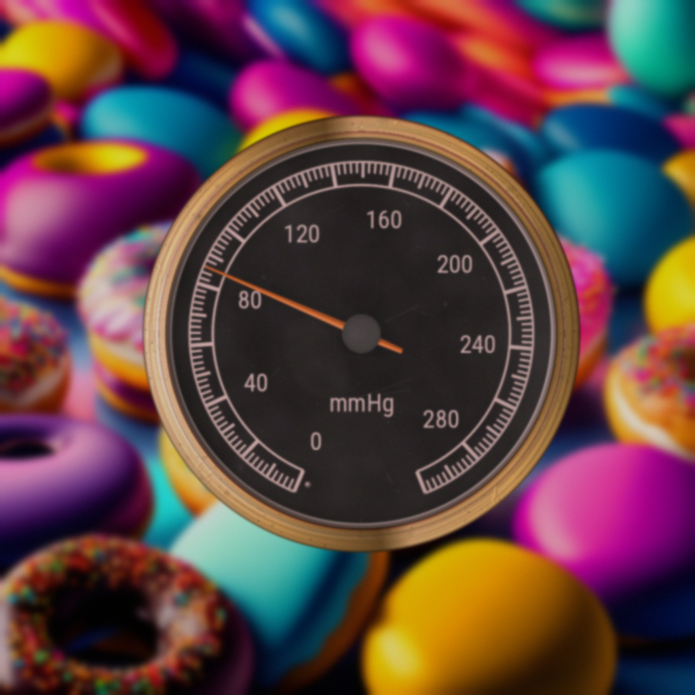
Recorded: 86 mmHg
